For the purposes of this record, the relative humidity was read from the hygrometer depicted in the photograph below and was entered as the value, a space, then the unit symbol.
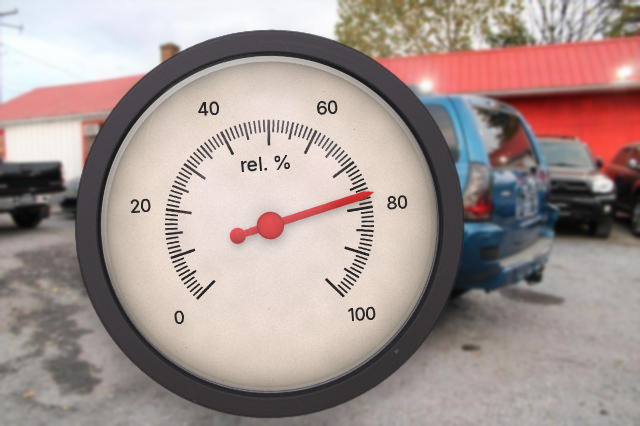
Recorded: 77 %
